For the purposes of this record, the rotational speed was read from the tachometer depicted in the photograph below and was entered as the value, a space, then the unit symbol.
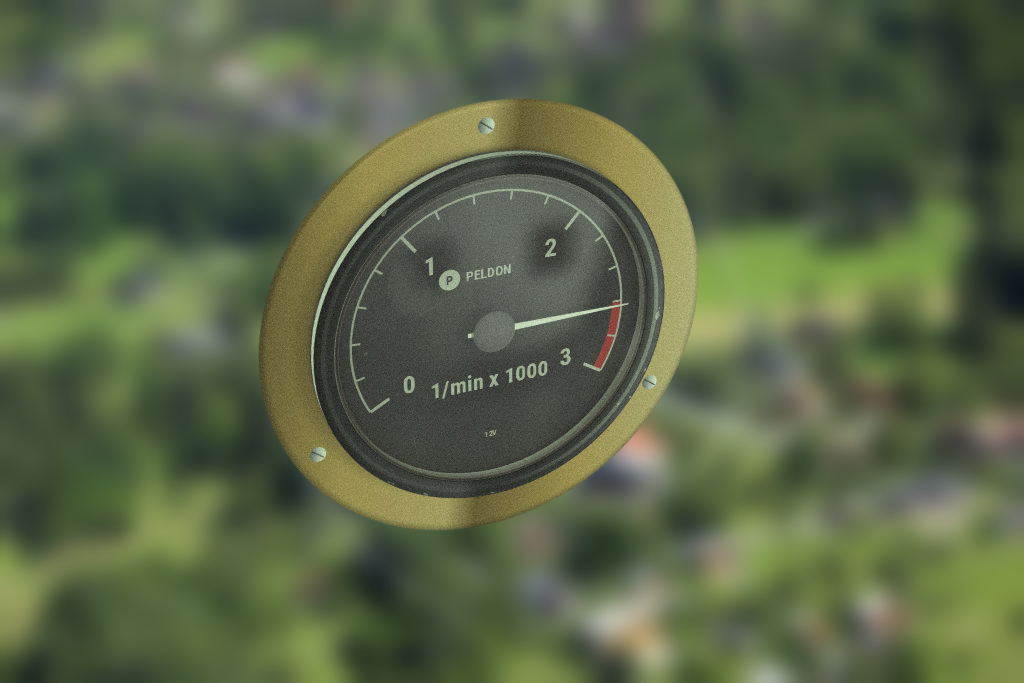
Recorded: 2600 rpm
